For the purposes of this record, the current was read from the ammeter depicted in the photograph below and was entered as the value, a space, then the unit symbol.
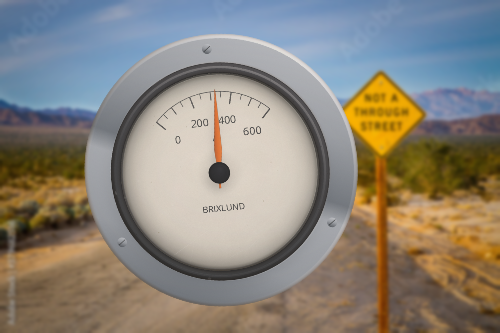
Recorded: 325 A
